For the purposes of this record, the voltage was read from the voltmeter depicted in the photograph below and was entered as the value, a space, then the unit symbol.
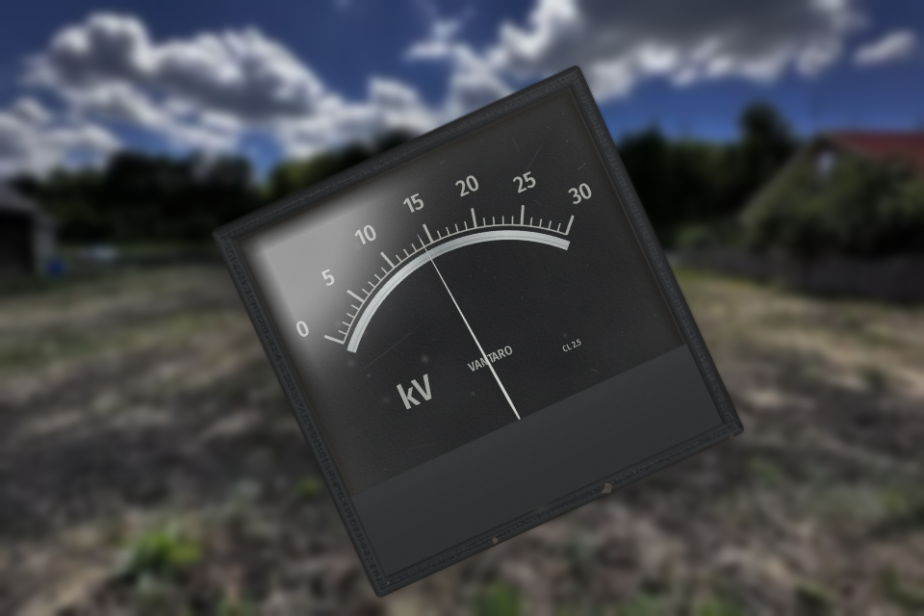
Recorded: 14 kV
